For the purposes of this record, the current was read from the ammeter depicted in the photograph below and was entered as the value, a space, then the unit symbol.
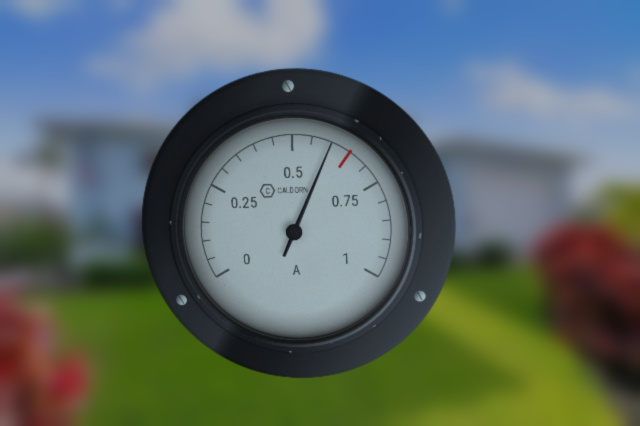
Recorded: 0.6 A
